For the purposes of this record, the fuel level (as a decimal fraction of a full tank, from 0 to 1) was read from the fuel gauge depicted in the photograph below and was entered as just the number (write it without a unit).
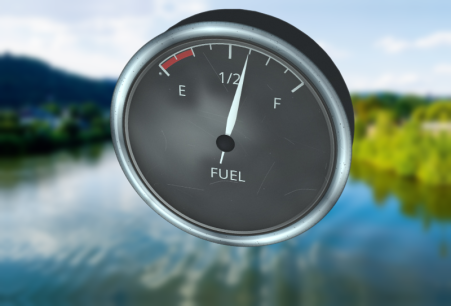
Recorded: 0.625
